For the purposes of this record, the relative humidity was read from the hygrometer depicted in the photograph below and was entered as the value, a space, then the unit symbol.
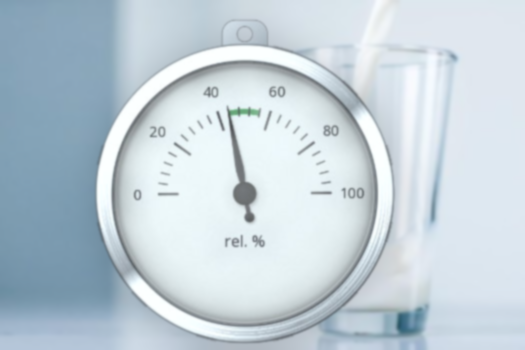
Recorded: 44 %
